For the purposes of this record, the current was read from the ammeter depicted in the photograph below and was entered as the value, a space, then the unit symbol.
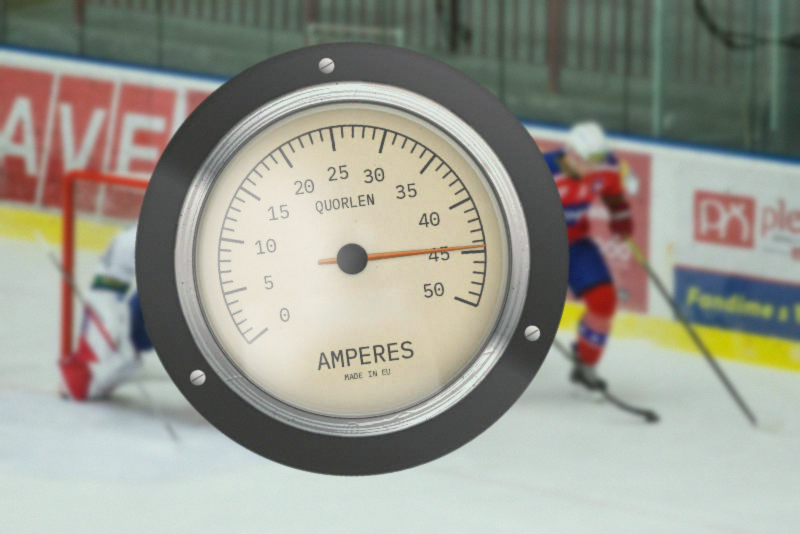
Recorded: 44.5 A
